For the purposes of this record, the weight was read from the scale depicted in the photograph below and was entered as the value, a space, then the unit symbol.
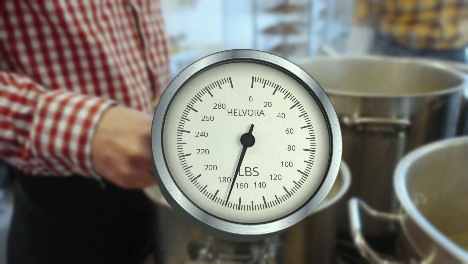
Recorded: 170 lb
